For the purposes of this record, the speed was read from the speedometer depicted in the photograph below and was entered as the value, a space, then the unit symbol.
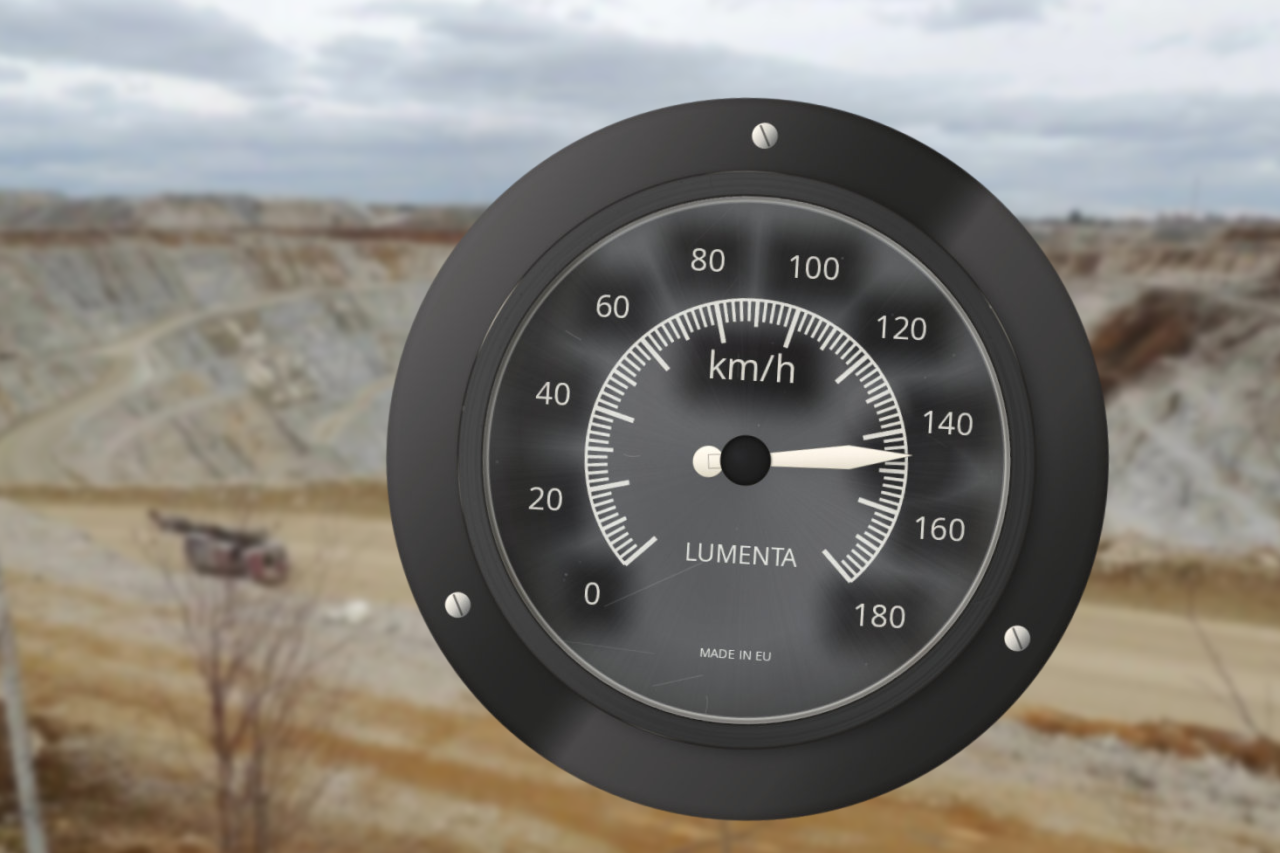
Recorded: 146 km/h
